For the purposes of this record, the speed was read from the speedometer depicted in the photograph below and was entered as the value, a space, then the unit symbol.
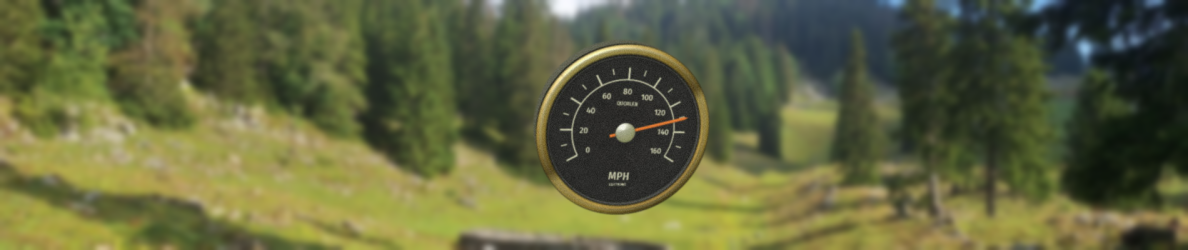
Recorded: 130 mph
